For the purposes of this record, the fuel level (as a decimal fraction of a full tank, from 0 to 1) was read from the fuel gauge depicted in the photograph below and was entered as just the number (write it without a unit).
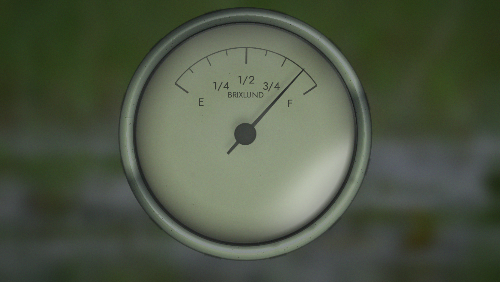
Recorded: 0.875
